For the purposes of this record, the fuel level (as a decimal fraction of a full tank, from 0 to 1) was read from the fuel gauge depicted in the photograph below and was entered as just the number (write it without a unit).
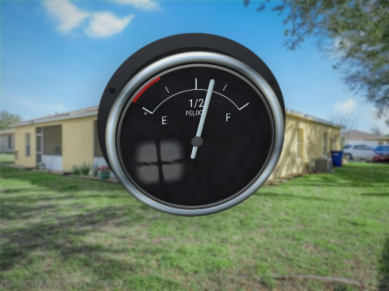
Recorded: 0.625
